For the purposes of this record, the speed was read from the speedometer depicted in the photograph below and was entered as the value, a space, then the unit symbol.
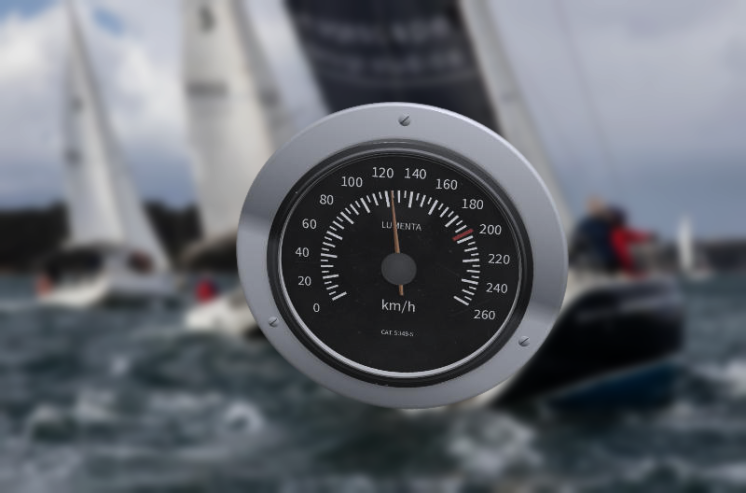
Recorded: 125 km/h
